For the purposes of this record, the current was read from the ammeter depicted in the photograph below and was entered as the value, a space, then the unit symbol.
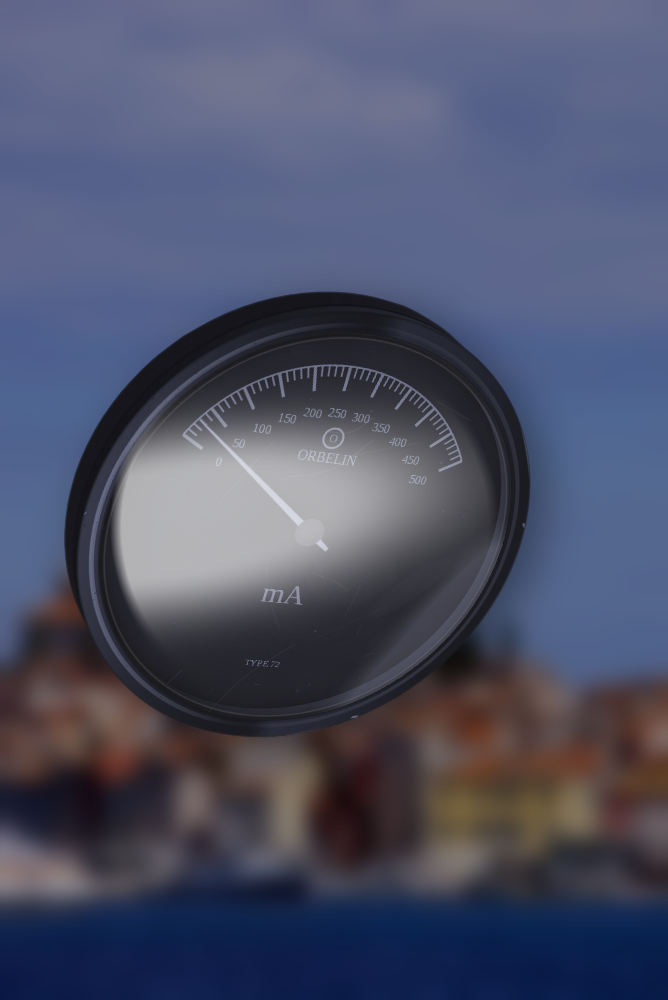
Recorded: 30 mA
